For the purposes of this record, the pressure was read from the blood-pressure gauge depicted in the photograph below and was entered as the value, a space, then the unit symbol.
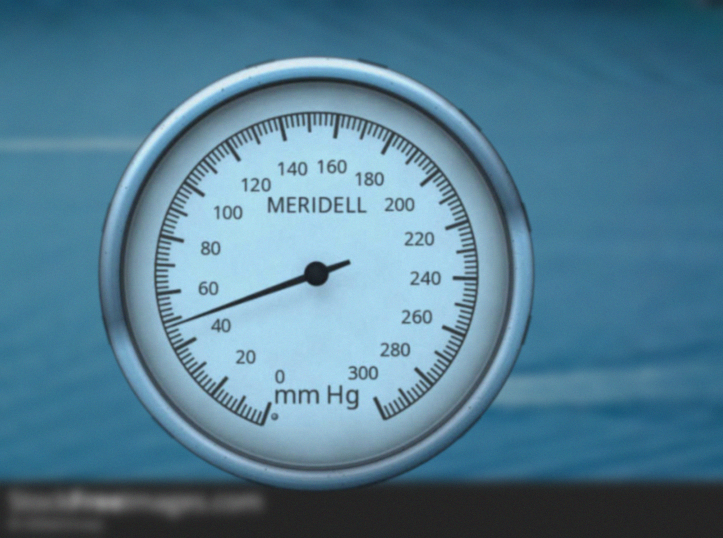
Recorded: 48 mmHg
